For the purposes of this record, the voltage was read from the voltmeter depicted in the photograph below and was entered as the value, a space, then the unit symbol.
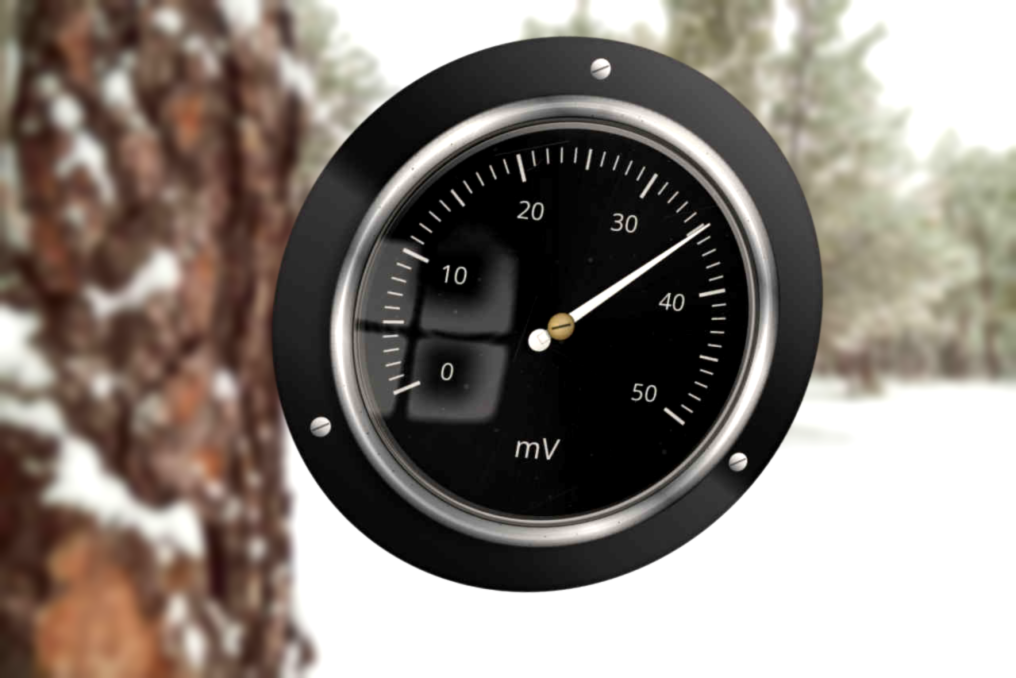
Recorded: 35 mV
